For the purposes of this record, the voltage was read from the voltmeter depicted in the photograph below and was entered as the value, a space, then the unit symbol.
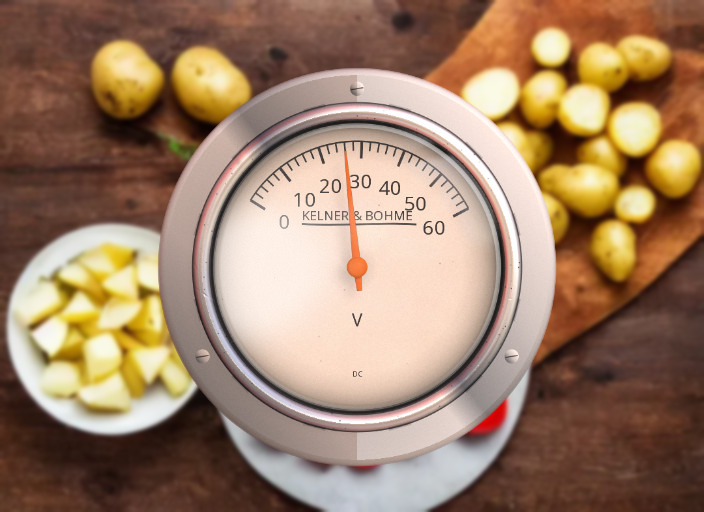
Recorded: 26 V
